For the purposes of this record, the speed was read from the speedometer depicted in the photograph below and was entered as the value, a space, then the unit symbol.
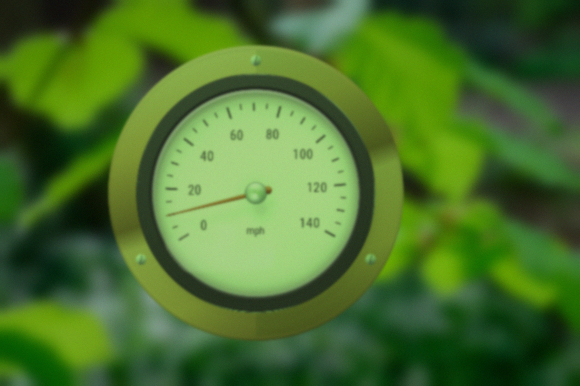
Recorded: 10 mph
